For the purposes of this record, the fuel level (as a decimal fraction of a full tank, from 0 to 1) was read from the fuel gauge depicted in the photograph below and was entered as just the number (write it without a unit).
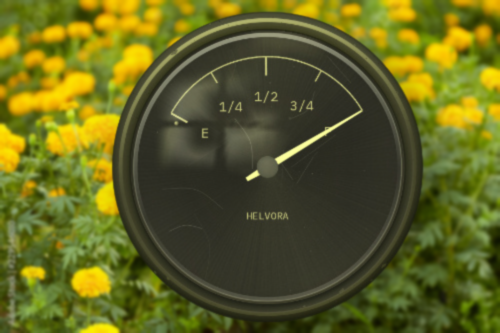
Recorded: 1
